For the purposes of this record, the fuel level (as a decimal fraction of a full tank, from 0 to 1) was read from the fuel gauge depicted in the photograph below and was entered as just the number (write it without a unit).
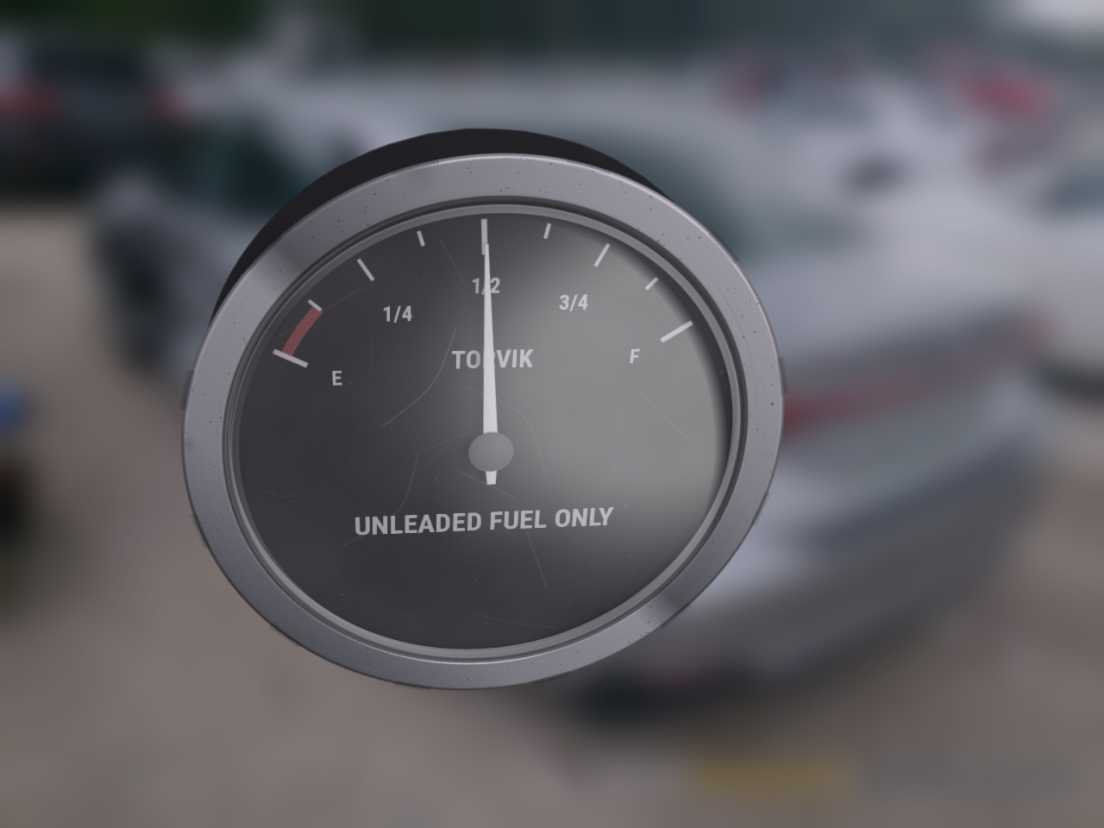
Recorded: 0.5
